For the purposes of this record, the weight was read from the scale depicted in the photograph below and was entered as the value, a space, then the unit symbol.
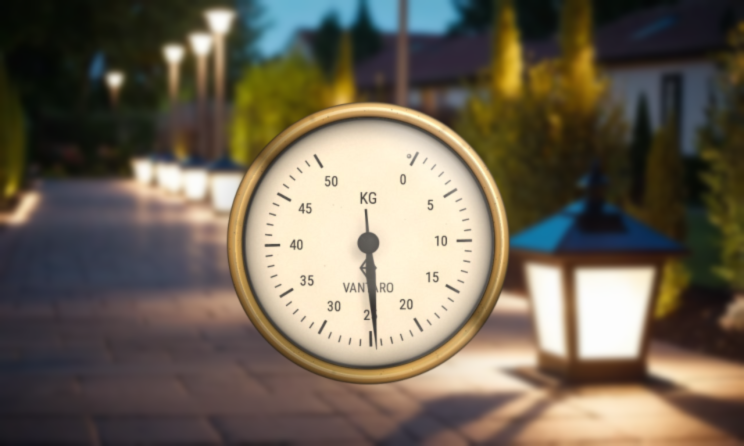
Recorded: 24.5 kg
